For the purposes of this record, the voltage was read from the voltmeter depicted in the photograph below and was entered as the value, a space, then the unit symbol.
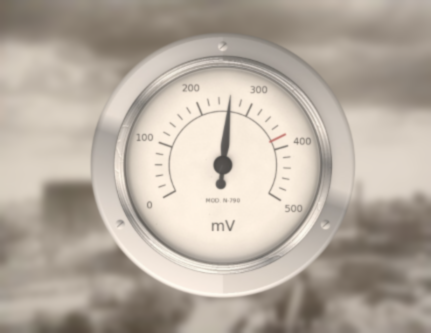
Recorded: 260 mV
